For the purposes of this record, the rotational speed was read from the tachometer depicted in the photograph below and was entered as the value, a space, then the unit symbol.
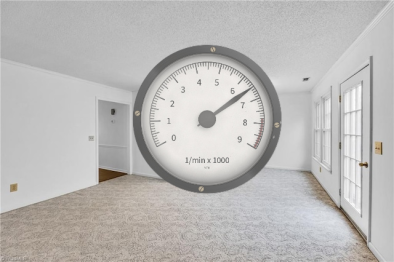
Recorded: 6500 rpm
